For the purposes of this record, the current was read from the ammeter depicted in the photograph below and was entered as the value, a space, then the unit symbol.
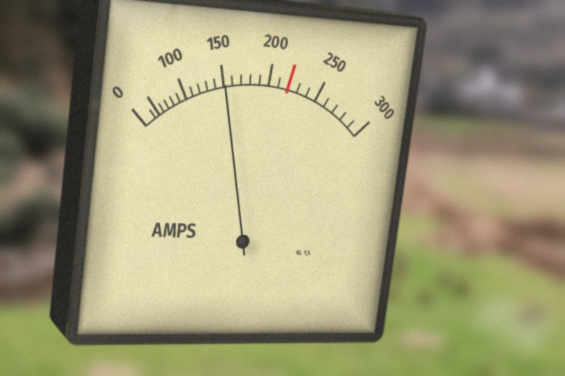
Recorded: 150 A
